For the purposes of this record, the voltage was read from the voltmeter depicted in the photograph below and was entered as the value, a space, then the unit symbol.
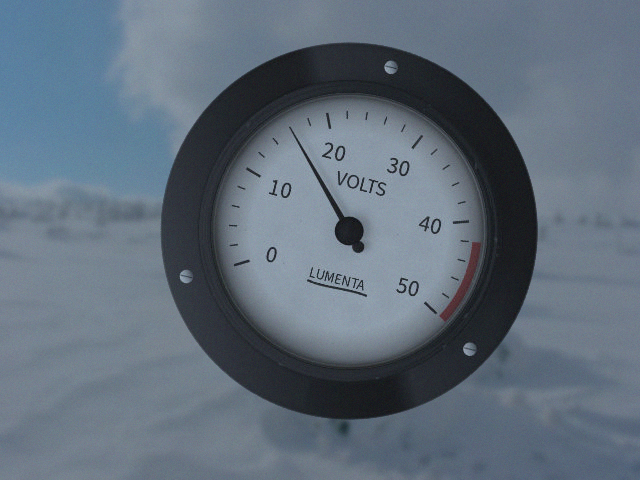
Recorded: 16 V
